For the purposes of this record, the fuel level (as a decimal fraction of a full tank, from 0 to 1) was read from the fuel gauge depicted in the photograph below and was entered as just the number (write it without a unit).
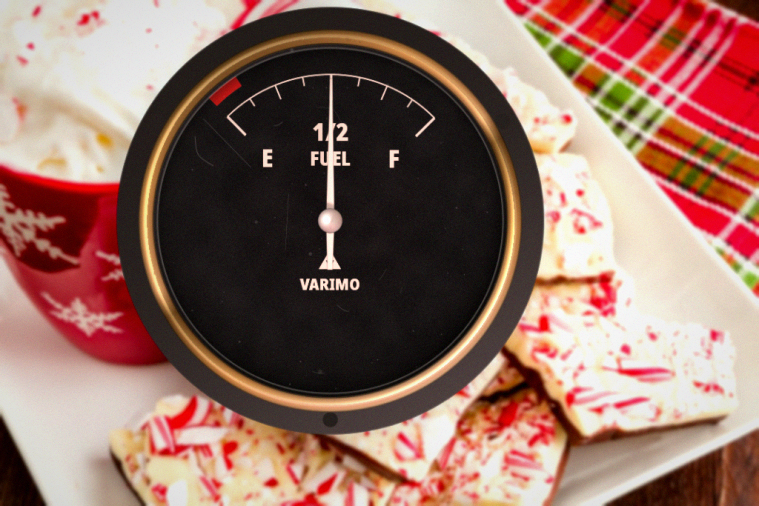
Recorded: 0.5
